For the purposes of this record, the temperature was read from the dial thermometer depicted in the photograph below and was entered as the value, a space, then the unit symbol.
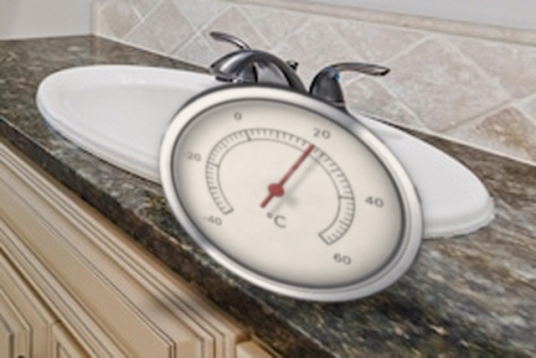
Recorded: 20 °C
